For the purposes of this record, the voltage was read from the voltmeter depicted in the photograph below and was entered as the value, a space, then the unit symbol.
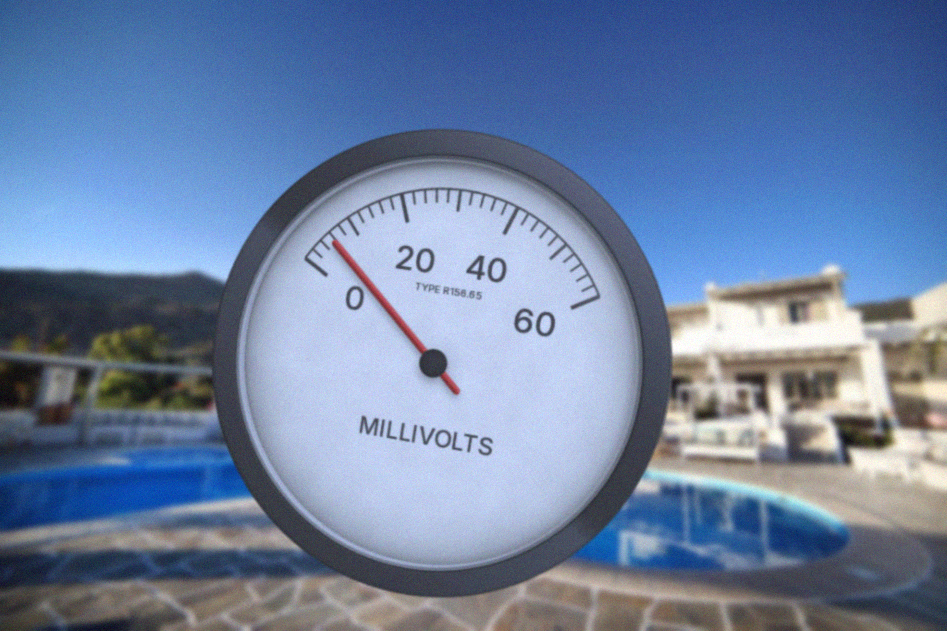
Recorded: 6 mV
